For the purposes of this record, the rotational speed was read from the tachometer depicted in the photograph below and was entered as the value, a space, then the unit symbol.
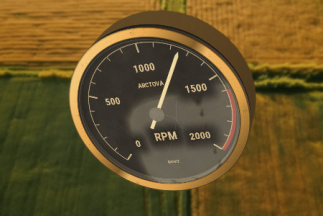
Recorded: 1250 rpm
